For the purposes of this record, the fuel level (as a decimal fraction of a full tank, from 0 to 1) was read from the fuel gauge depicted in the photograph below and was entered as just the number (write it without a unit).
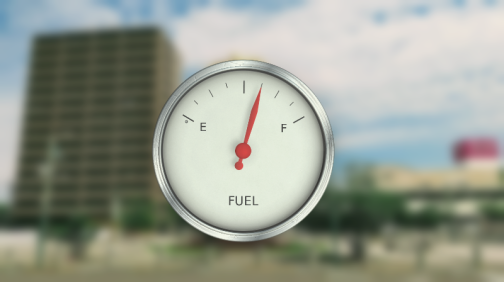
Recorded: 0.625
